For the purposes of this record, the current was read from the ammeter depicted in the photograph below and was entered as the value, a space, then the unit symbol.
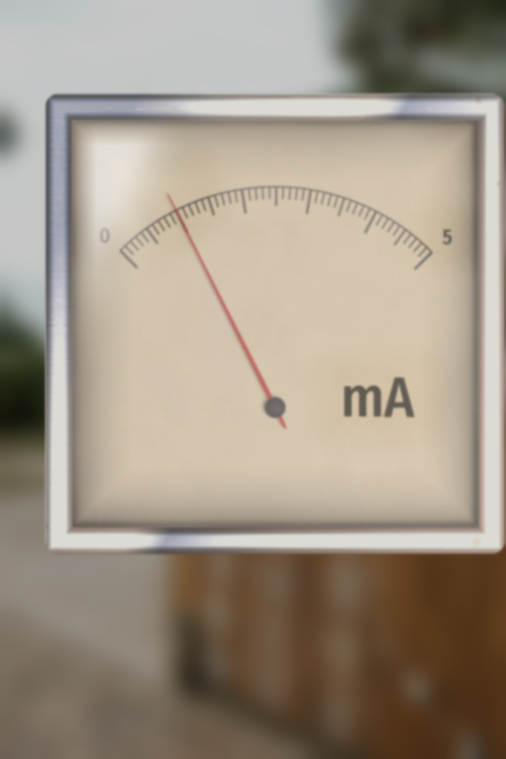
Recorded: 1 mA
